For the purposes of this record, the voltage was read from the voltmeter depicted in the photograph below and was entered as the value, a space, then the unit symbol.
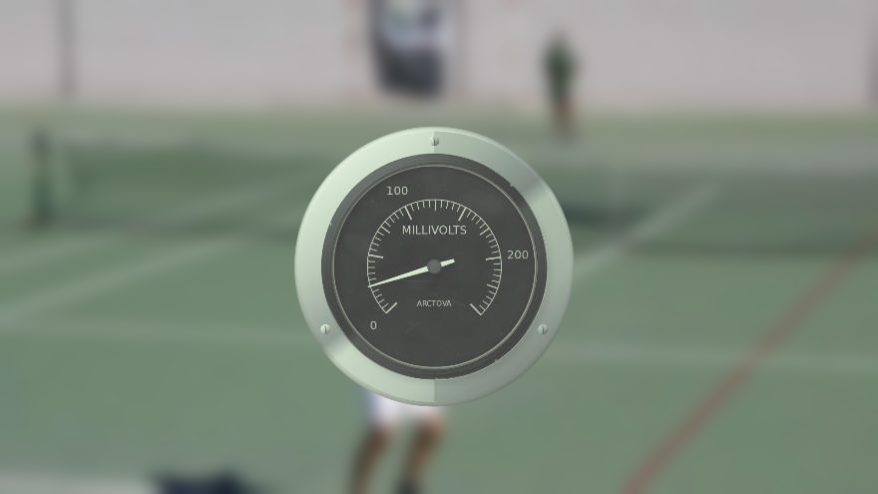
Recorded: 25 mV
